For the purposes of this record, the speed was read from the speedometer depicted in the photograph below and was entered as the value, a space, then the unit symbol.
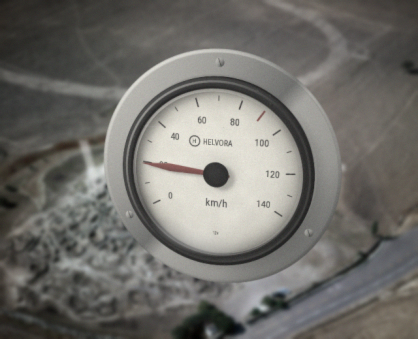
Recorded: 20 km/h
